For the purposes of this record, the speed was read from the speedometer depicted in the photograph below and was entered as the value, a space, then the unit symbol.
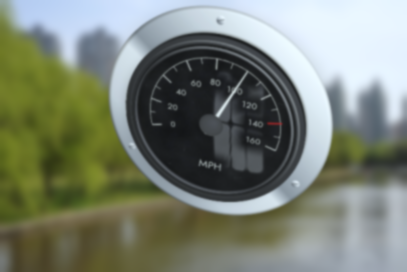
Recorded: 100 mph
